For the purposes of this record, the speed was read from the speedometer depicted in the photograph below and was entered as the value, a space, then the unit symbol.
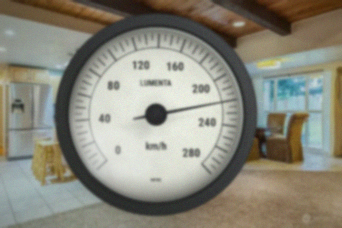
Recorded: 220 km/h
